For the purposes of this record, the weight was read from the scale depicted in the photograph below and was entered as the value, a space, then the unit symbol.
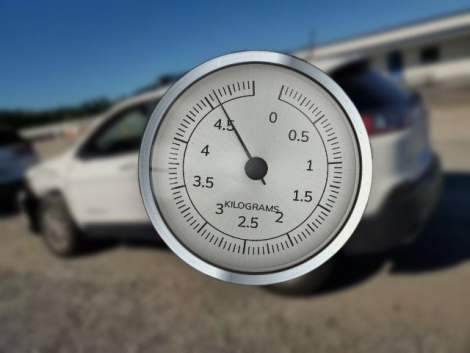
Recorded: 4.6 kg
